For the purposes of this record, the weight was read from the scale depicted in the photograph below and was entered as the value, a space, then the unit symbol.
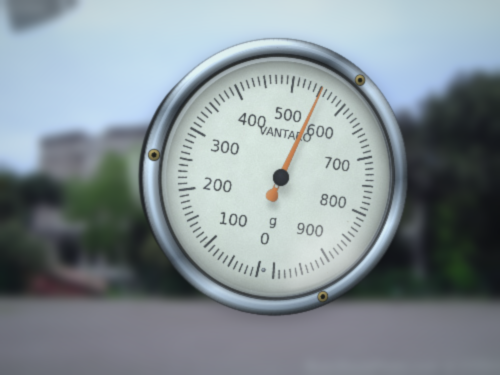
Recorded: 550 g
